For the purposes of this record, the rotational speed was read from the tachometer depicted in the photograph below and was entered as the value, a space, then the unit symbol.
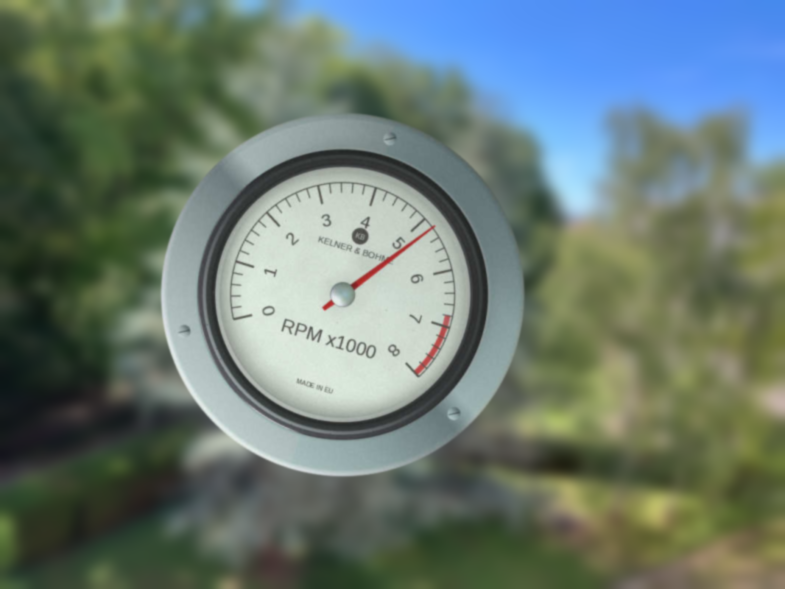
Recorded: 5200 rpm
